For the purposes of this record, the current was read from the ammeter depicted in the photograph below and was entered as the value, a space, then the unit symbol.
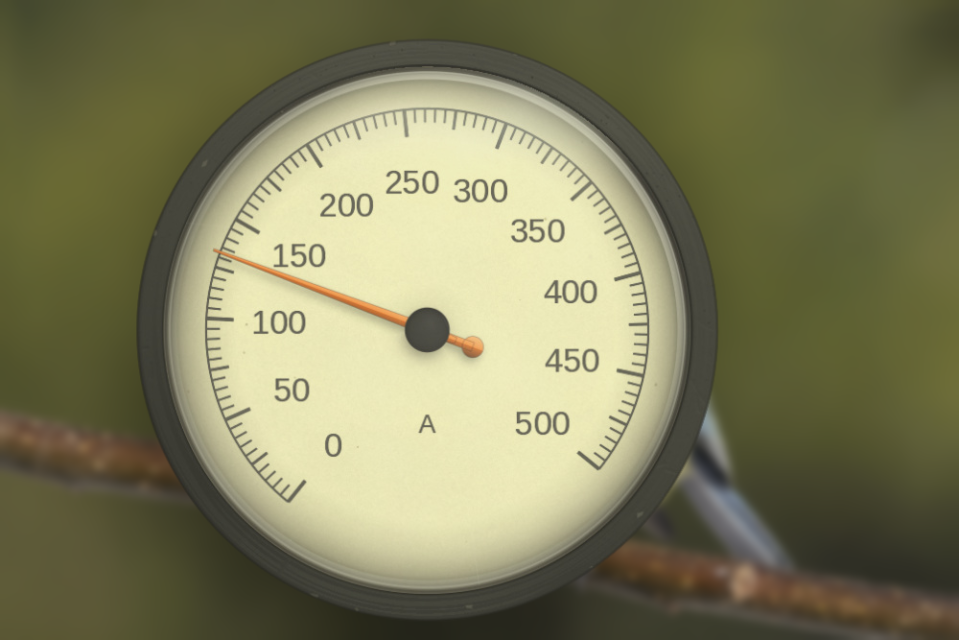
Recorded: 132.5 A
